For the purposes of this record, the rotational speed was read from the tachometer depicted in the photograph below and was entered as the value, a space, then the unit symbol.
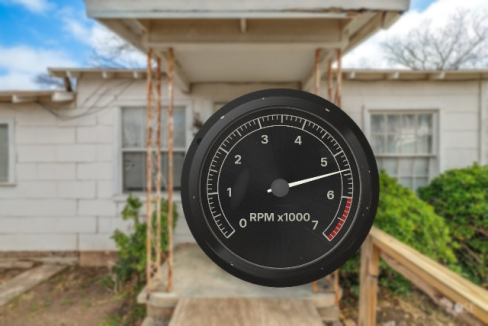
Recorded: 5400 rpm
